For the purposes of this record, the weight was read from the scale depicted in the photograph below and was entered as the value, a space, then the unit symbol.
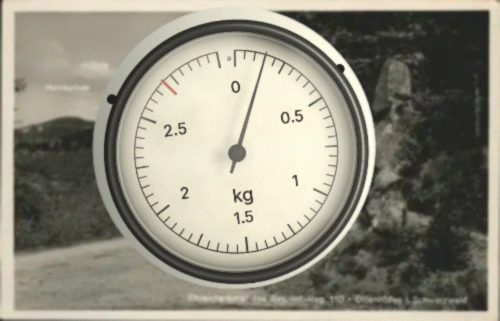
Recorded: 0.15 kg
